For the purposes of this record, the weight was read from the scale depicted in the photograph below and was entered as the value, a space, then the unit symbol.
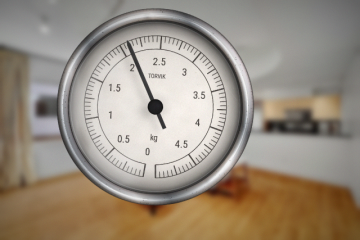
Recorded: 2.1 kg
